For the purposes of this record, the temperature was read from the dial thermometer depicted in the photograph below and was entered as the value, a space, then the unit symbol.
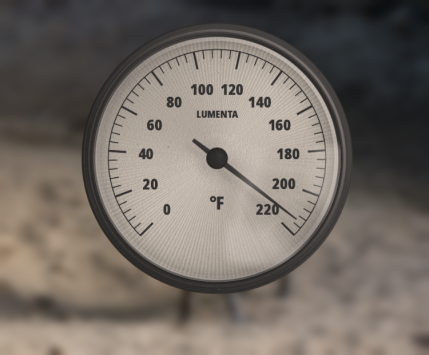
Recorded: 214 °F
